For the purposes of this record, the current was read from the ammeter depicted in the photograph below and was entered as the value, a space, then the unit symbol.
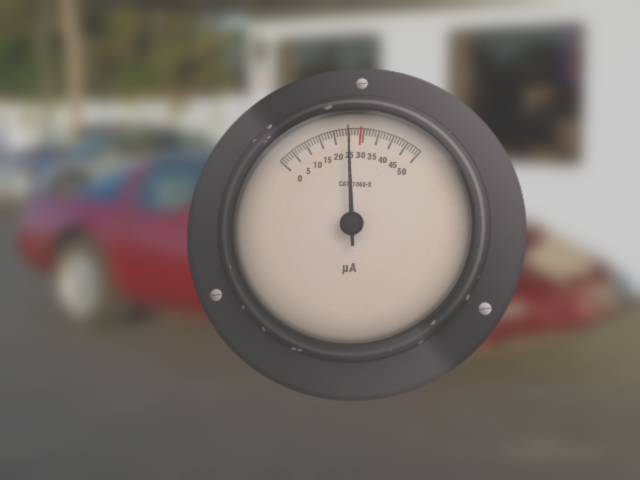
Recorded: 25 µA
